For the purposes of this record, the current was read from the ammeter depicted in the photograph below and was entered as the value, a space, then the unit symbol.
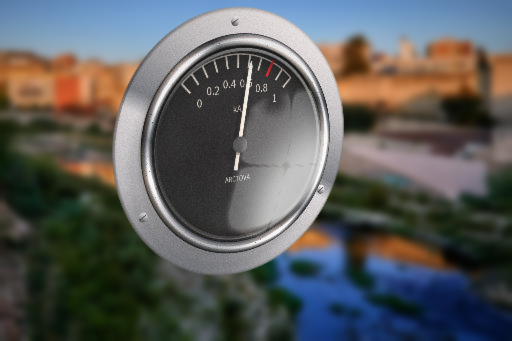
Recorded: 0.6 kA
